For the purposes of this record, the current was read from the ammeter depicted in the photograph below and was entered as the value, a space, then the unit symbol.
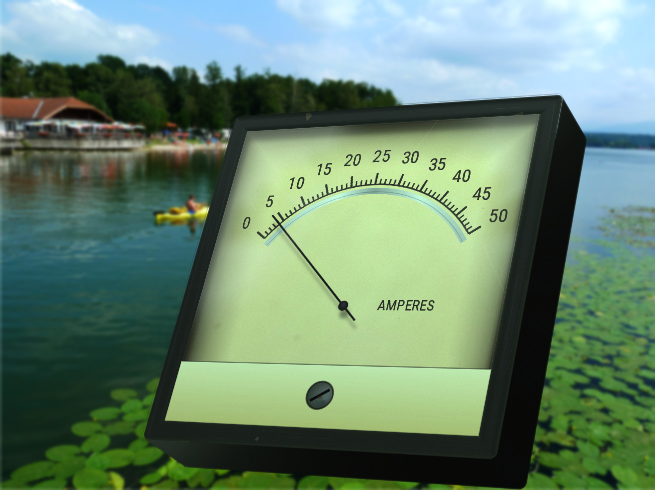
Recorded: 4 A
